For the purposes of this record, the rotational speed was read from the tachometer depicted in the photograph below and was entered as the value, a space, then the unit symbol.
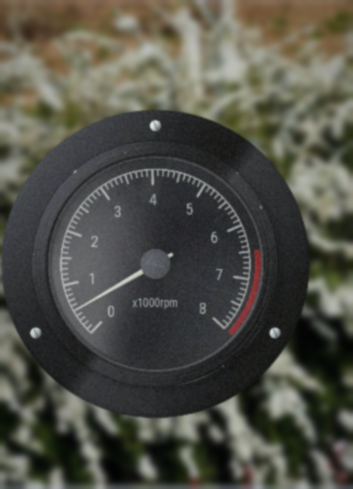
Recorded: 500 rpm
